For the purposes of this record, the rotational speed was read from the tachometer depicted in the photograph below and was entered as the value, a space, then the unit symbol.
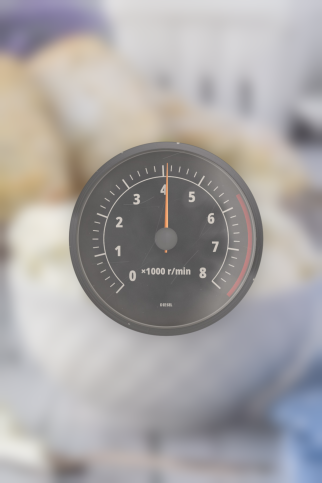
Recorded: 4100 rpm
